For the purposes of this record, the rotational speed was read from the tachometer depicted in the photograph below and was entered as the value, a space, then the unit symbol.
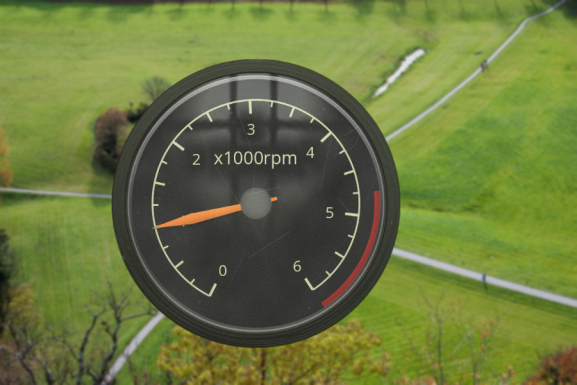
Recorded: 1000 rpm
